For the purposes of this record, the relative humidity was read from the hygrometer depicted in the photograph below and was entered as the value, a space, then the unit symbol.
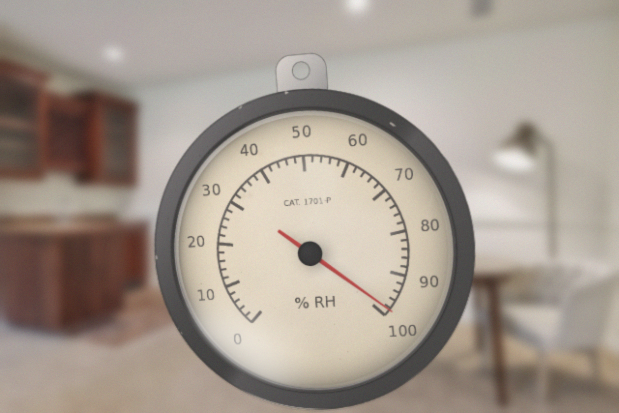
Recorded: 98 %
